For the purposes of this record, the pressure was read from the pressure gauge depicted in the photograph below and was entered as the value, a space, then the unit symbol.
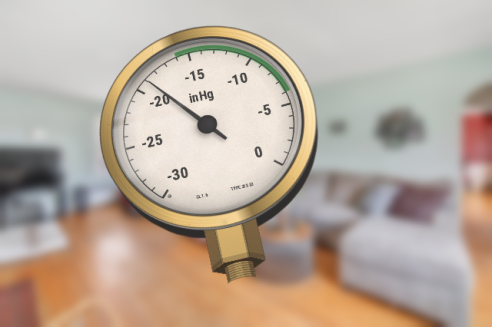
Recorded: -19 inHg
